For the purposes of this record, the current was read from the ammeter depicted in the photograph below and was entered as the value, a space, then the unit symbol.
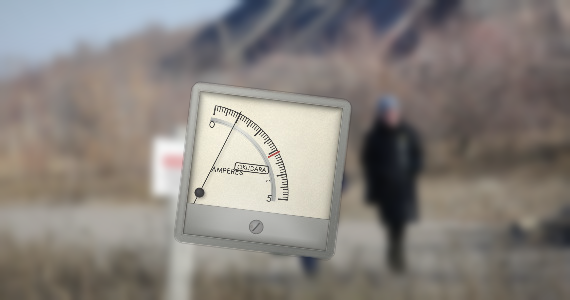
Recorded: 1 A
